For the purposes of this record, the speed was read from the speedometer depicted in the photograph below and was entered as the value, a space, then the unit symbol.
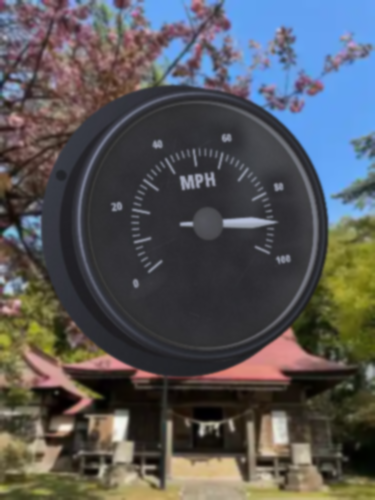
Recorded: 90 mph
